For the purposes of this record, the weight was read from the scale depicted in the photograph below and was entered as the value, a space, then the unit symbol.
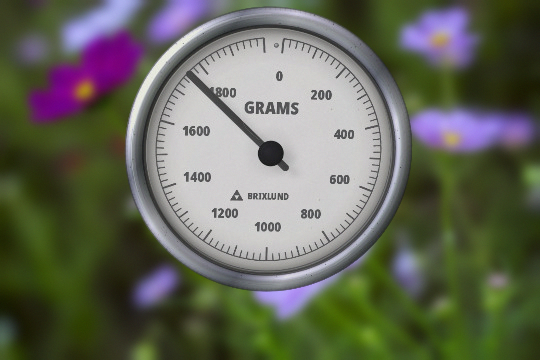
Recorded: 1760 g
